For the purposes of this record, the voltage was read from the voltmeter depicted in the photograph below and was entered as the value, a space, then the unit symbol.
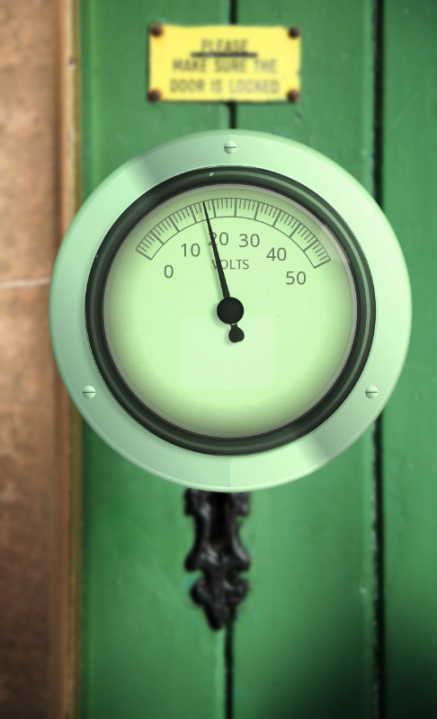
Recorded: 18 V
